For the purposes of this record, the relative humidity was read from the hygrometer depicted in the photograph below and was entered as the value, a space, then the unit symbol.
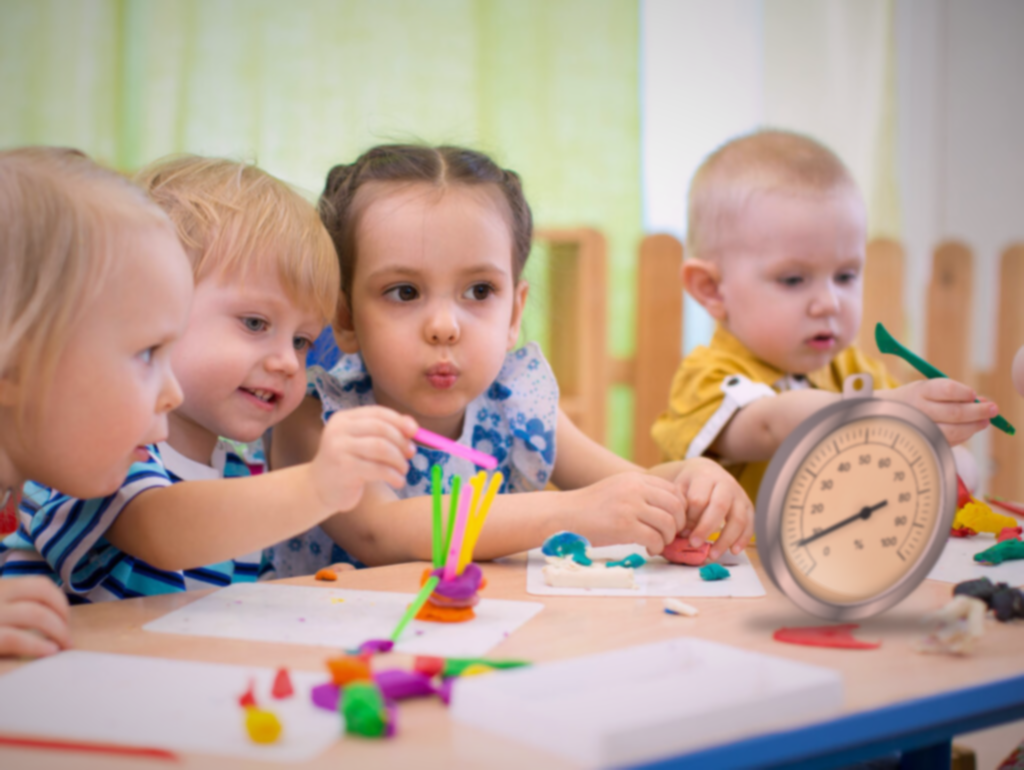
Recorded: 10 %
